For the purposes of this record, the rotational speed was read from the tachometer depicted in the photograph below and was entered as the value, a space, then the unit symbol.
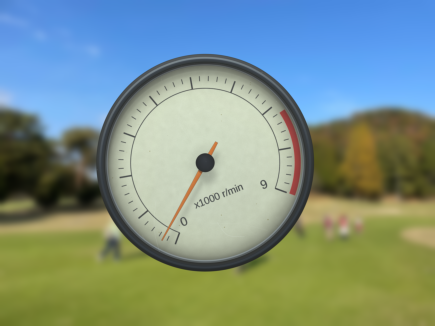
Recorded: 300 rpm
